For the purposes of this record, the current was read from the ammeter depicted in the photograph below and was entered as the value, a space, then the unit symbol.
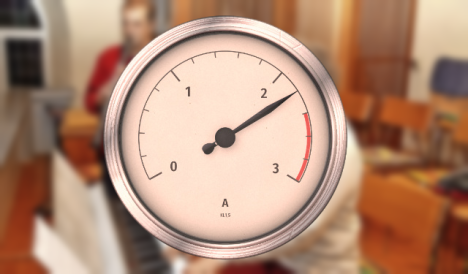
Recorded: 2.2 A
